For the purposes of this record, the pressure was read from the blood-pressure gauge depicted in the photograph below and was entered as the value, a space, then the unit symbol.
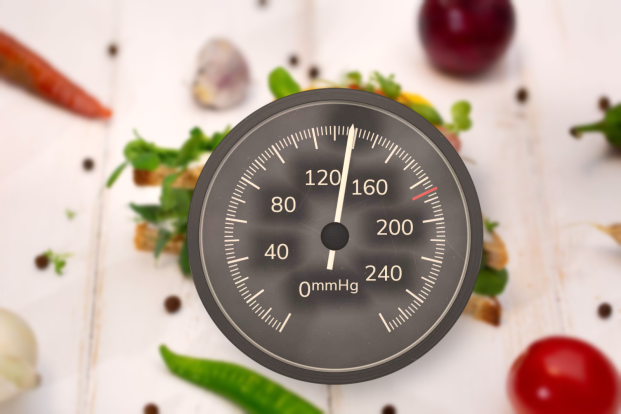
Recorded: 138 mmHg
